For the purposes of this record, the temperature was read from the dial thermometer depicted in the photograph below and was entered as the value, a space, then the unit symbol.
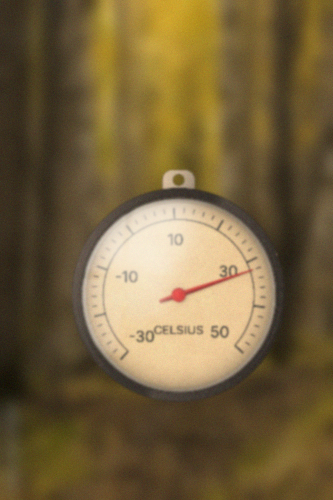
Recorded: 32 °C
